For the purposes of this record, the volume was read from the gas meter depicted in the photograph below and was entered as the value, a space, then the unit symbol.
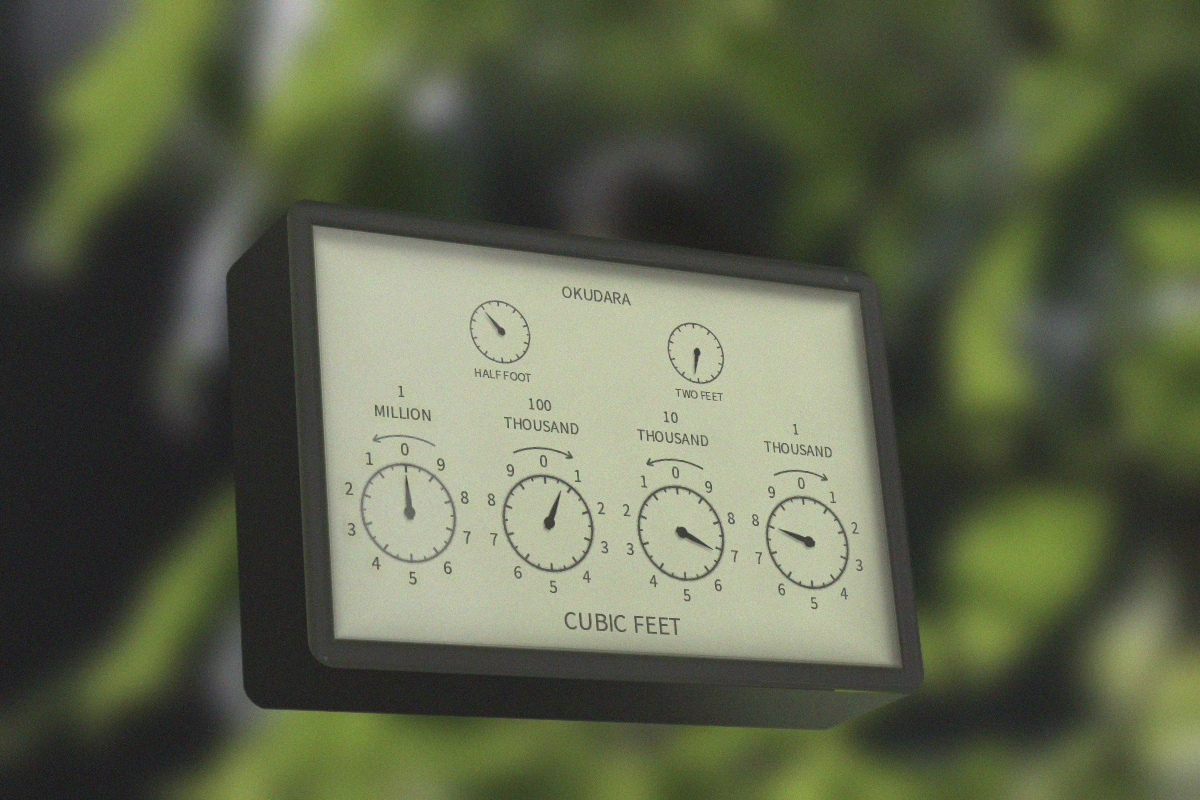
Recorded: 6800 ft³
